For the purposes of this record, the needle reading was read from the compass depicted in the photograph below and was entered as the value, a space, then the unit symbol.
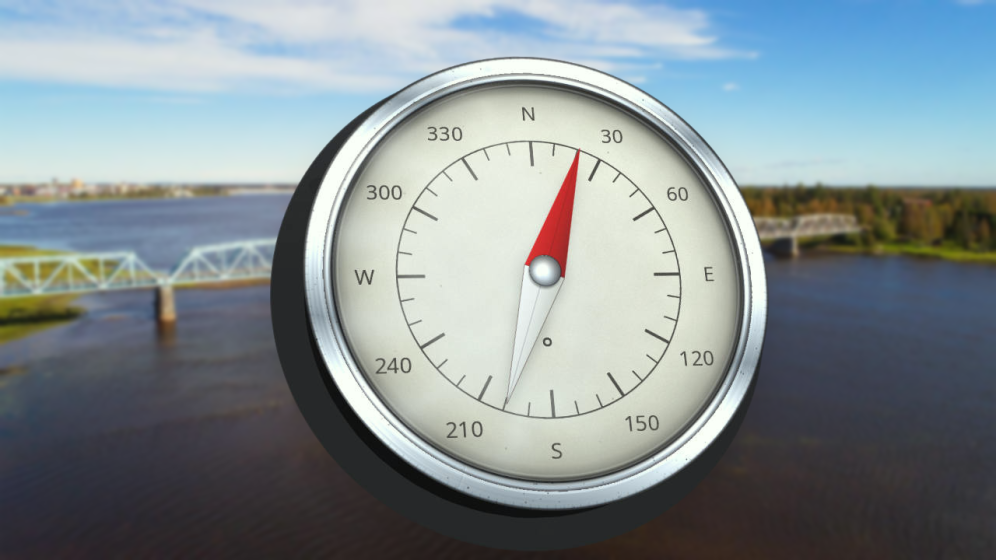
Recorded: 20 °
